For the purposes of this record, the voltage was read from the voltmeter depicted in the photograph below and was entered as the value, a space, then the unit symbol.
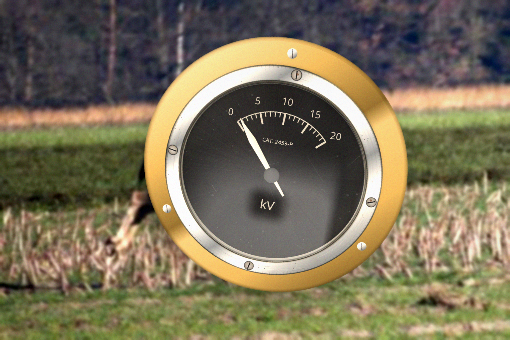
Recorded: 1 kV
